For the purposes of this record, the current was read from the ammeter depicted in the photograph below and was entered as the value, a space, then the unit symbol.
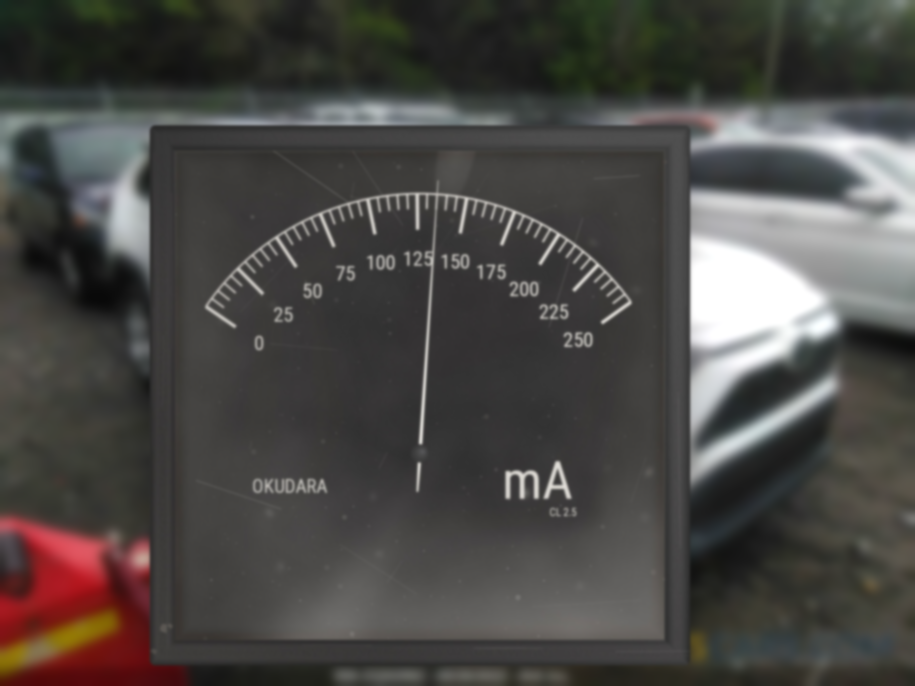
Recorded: 135 mA
